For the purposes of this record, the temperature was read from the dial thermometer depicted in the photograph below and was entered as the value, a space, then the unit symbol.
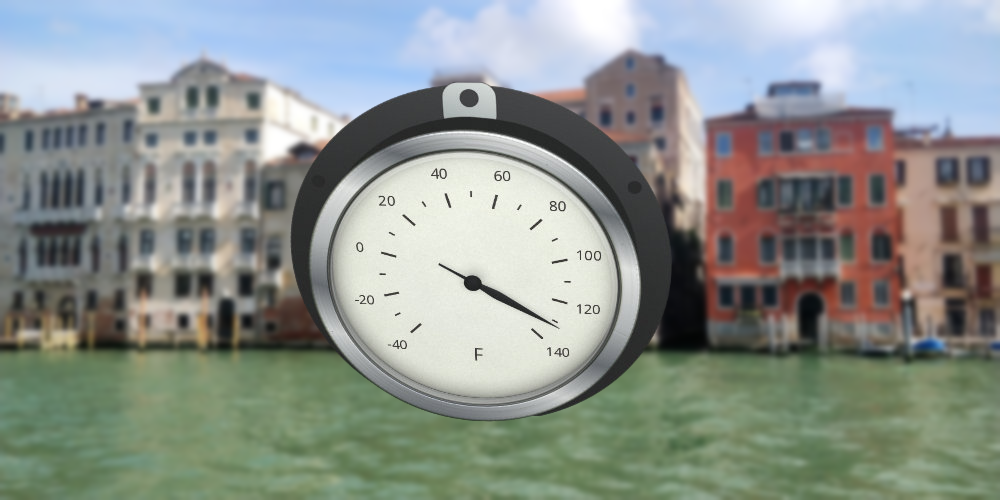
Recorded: 130 °F
